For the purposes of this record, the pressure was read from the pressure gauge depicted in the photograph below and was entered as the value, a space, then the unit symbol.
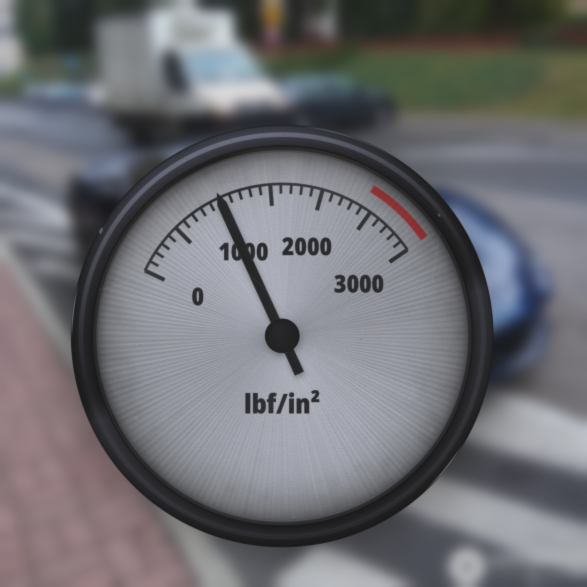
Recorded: 1000 psi
